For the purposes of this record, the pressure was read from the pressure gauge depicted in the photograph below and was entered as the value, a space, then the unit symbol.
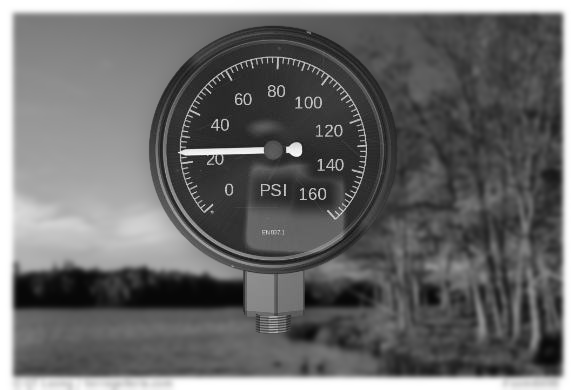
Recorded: 24 psi
